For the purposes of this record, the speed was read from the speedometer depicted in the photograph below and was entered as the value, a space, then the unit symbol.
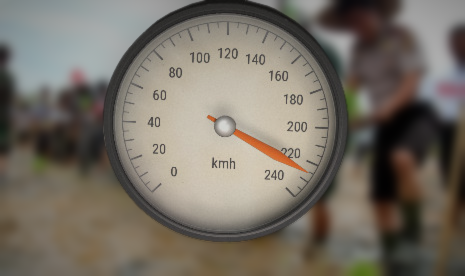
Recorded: 225 km/h
